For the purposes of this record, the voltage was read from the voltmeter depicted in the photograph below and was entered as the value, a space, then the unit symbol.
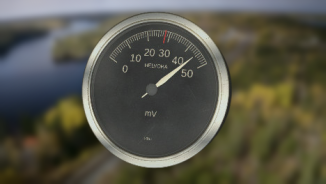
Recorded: 45 mV
